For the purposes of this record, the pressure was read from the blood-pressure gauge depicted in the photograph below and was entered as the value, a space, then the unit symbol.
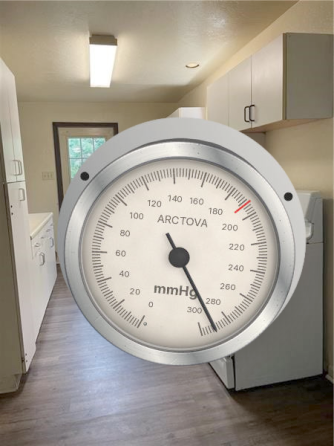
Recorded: 290 mmHg
